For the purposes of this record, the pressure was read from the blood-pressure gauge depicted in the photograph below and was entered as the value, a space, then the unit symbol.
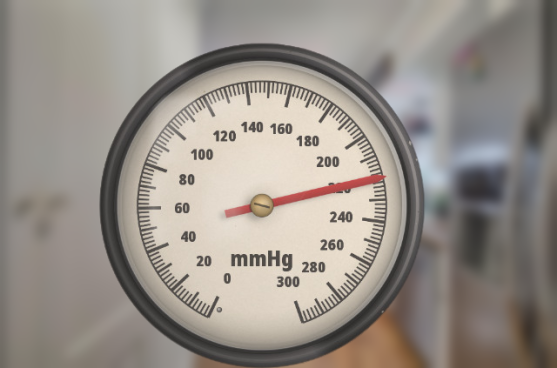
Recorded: 220 mmHg
